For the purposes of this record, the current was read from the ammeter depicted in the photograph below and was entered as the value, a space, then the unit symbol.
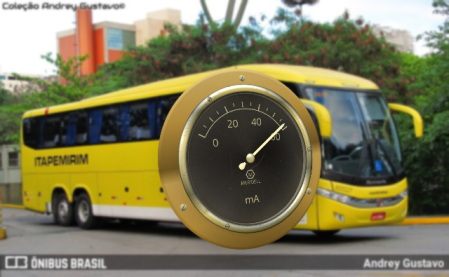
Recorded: 57.5 mA
